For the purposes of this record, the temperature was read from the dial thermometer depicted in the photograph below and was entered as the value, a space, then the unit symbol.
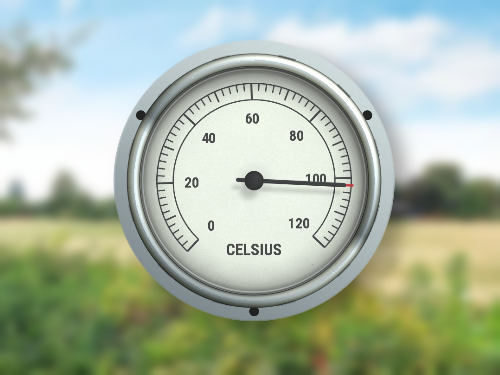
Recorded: 102 °C
